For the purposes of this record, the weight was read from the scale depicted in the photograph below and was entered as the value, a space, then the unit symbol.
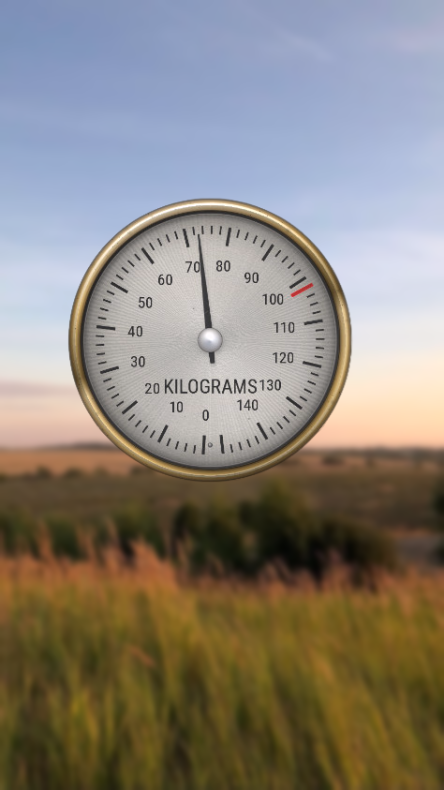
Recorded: 73 kg
